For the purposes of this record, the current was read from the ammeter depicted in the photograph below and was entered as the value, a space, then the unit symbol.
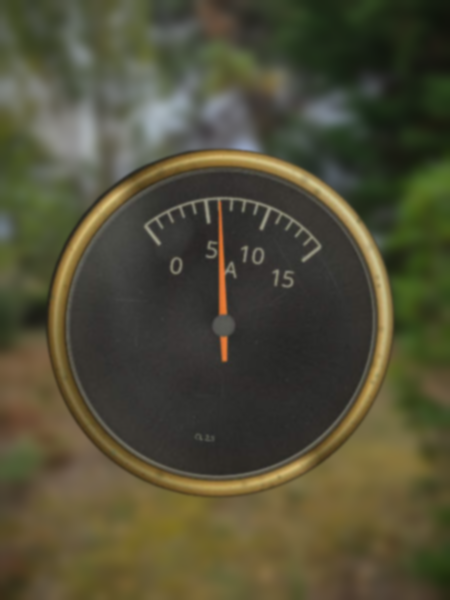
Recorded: 6 A
